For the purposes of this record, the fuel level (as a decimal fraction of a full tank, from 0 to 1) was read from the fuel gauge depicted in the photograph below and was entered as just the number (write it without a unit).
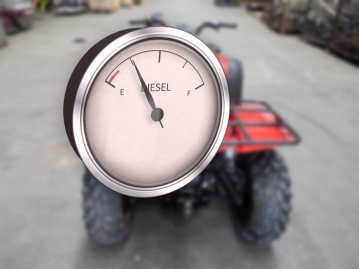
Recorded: 0.25
